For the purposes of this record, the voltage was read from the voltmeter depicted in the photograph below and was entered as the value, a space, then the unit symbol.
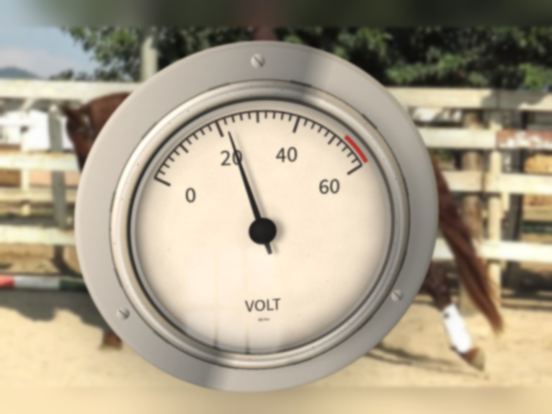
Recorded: 22 V
